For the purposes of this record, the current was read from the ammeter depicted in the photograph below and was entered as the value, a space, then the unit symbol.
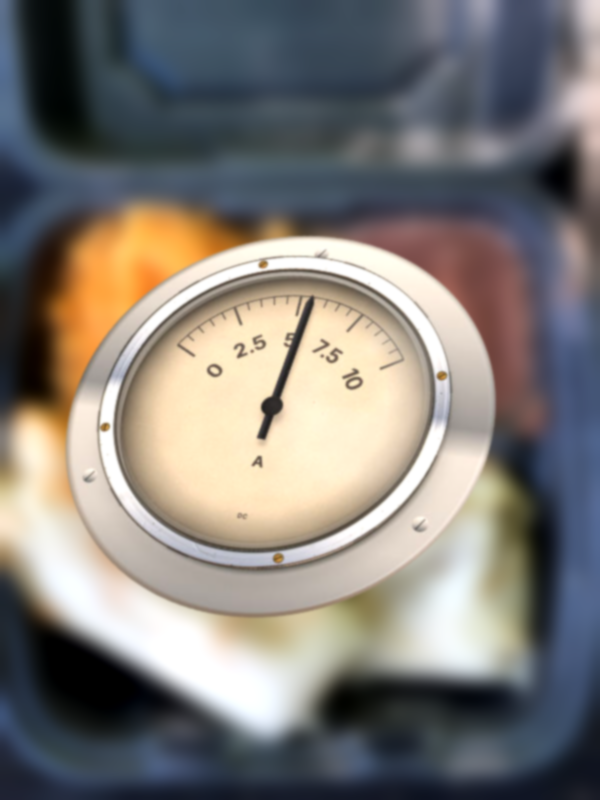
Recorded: 5.5 A
